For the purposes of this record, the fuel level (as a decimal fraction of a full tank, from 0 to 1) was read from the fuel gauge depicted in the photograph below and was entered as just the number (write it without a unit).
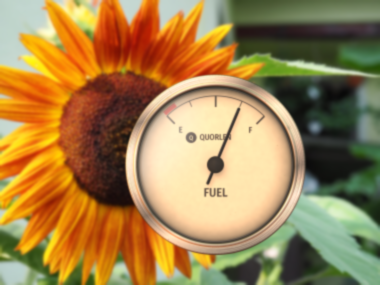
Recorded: 0.75
